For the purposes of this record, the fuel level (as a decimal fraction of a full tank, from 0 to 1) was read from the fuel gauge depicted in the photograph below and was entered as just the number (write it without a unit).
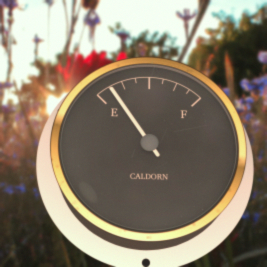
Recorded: 0.125
